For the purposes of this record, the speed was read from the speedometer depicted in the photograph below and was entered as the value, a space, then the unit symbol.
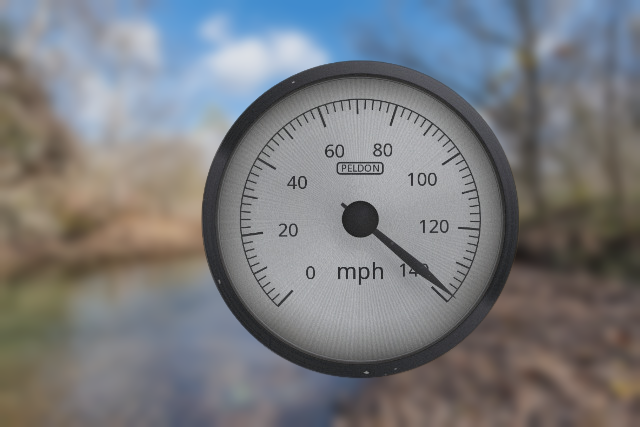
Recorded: 138 mph
